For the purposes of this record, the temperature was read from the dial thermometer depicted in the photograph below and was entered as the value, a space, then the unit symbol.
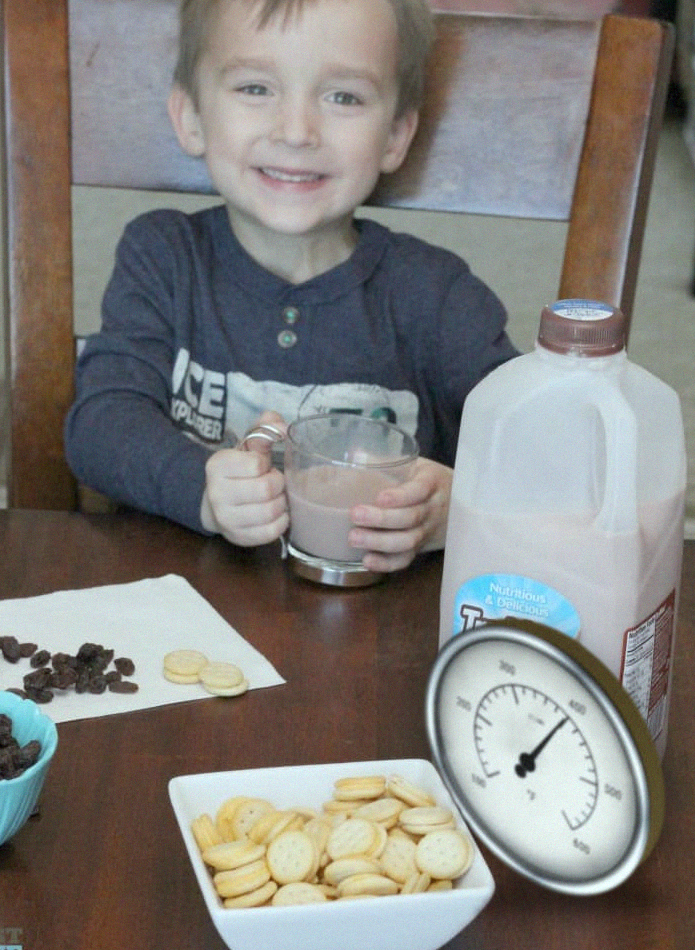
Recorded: 400 °F
